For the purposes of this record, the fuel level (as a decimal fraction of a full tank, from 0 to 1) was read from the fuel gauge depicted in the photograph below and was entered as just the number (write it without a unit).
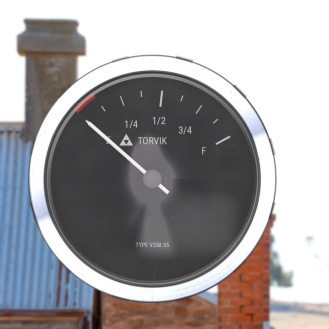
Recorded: 0
